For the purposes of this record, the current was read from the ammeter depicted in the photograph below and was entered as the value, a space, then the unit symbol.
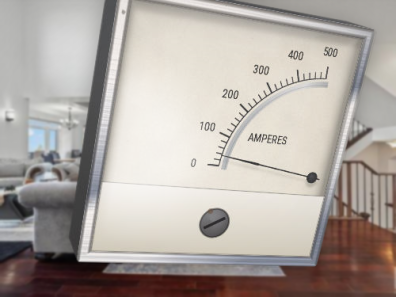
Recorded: 40 A
